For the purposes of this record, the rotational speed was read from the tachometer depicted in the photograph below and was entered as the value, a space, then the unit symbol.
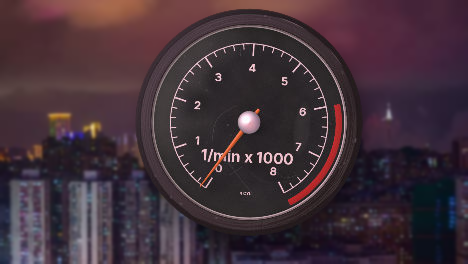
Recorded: 100 rpm
